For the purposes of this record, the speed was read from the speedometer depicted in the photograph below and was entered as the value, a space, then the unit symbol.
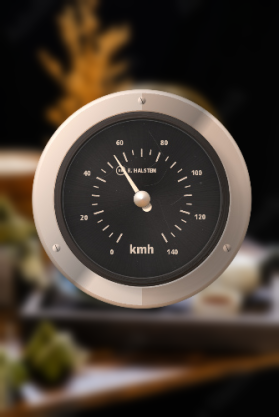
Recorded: 55 km/h
